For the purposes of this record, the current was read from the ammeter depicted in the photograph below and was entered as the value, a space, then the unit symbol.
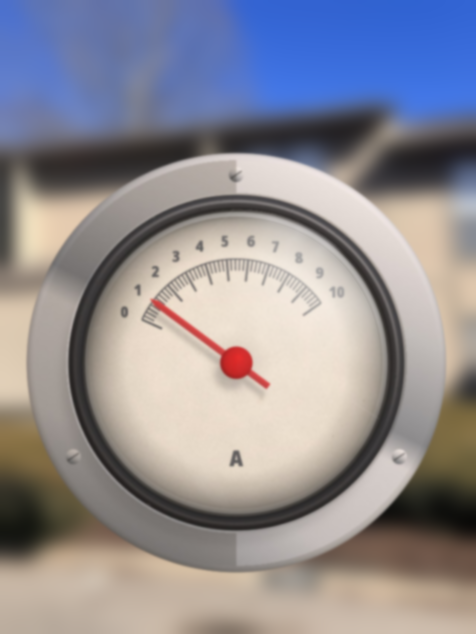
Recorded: 1 A
